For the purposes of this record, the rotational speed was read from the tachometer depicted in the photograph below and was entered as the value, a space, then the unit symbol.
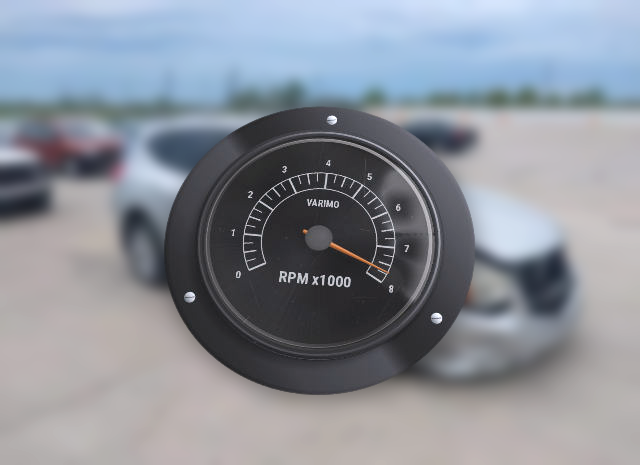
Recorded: 7750 rpm
